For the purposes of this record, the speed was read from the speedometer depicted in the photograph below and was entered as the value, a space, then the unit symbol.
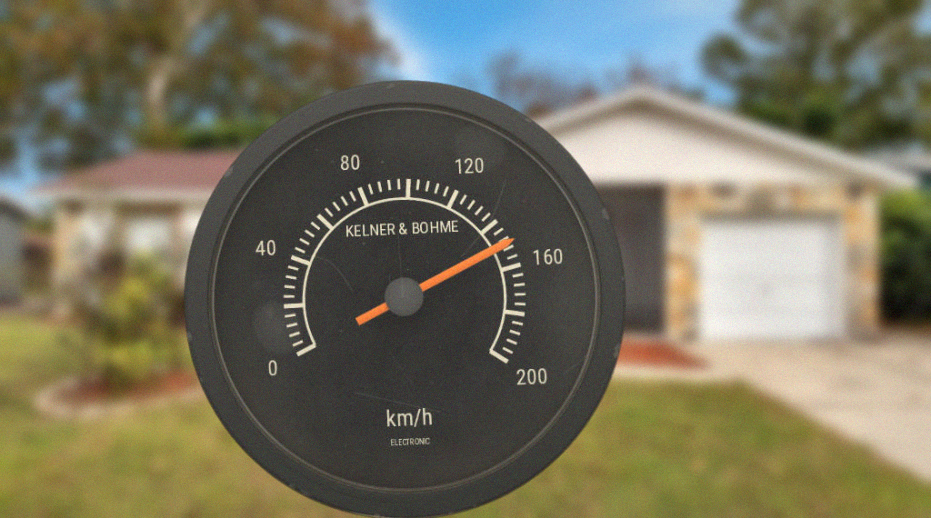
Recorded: 150 km/h
